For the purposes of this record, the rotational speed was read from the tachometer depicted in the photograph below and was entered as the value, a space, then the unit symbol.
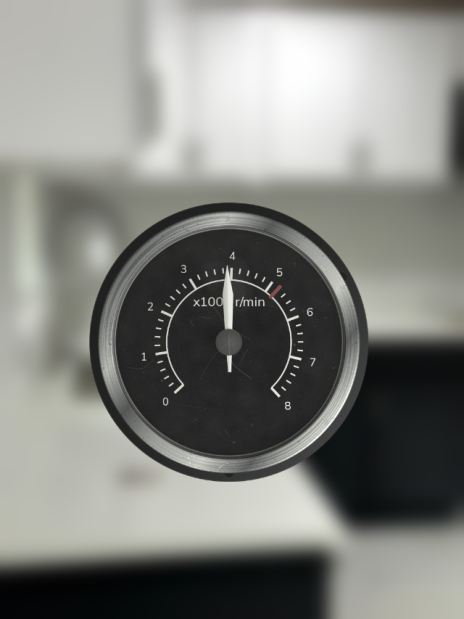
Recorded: 3900 rpm
